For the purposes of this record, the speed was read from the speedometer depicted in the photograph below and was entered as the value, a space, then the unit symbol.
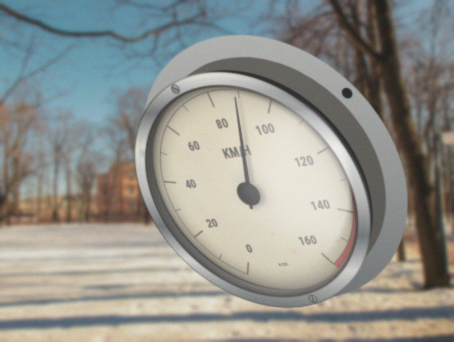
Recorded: 90 km/h
